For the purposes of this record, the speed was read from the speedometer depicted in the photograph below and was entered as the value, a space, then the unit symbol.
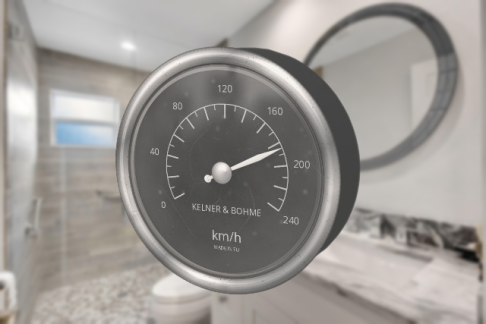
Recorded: 185 km/h
